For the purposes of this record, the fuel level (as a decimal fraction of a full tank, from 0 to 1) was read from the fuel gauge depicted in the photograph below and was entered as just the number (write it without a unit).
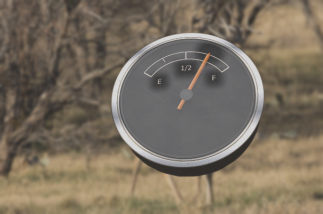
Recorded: 0.75
